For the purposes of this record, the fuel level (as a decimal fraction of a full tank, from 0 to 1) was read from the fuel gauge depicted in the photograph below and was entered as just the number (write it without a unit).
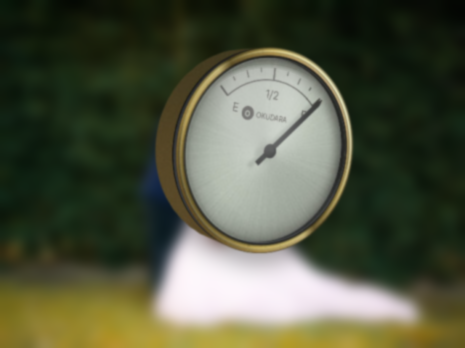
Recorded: 1
